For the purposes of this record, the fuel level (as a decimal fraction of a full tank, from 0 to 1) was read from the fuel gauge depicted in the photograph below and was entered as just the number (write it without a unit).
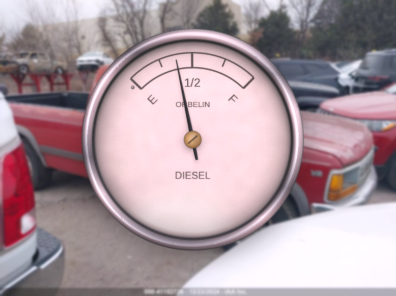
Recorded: 0.375
